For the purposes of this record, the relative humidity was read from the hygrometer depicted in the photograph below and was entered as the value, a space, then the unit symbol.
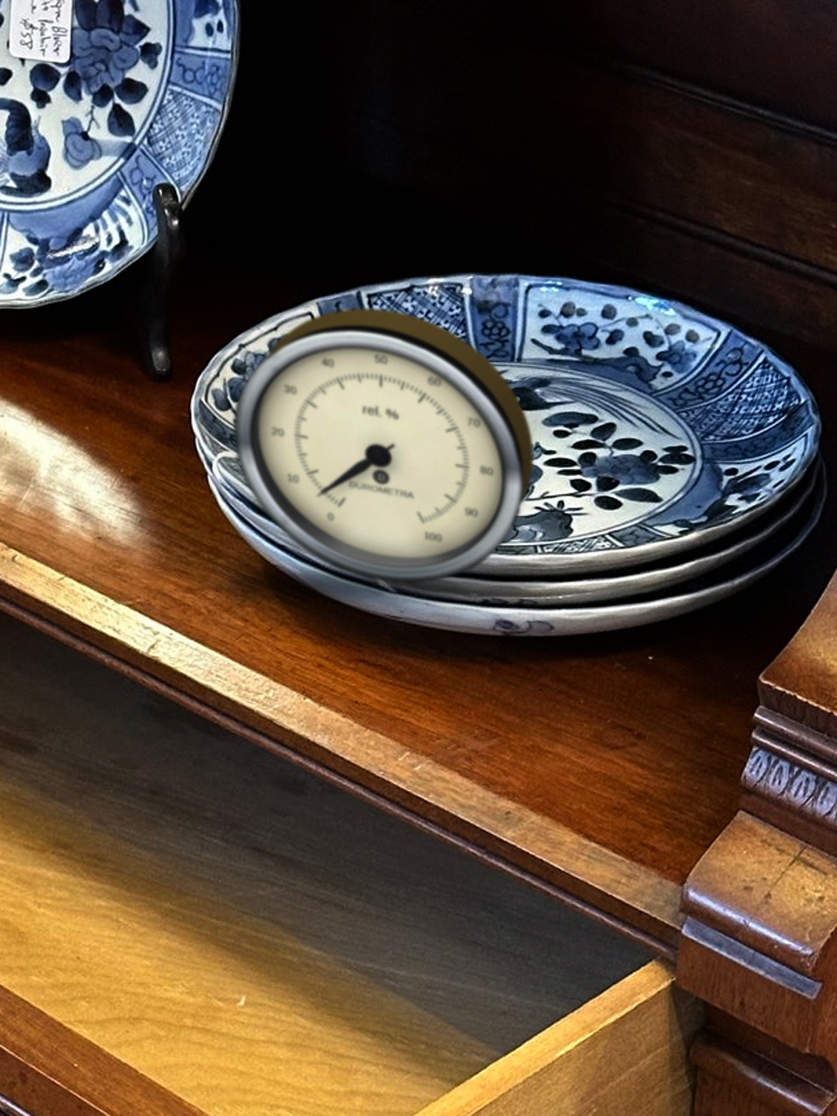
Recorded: 5 %
